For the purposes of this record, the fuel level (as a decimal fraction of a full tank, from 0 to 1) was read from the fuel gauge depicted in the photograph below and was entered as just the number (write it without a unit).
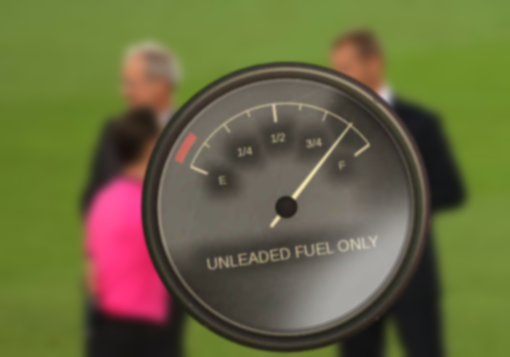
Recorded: 0.875
